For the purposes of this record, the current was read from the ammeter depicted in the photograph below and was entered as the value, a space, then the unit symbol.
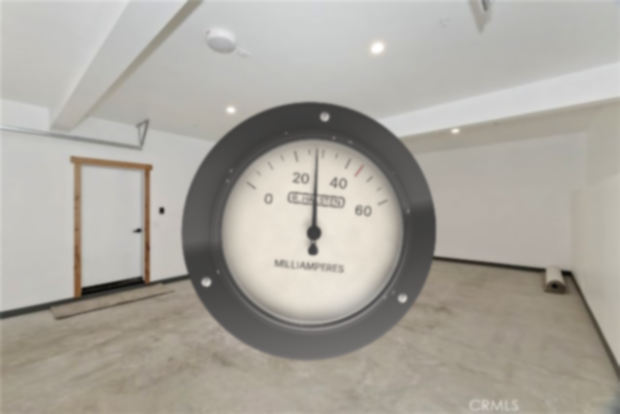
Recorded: 27.5 mA
